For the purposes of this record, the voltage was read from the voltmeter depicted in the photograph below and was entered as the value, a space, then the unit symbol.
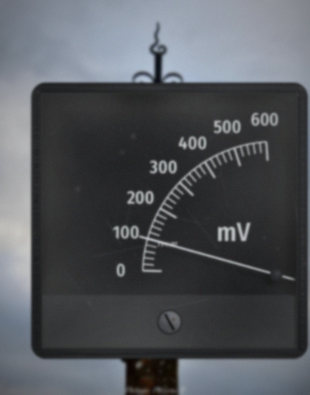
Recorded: 100 mV
